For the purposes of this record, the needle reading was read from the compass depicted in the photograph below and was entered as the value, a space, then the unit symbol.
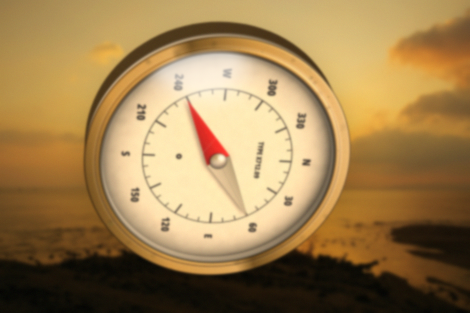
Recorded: 240 °
